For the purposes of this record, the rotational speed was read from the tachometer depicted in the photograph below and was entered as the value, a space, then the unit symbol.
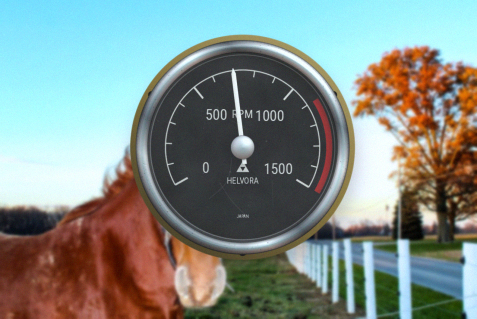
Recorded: 700 rpm
